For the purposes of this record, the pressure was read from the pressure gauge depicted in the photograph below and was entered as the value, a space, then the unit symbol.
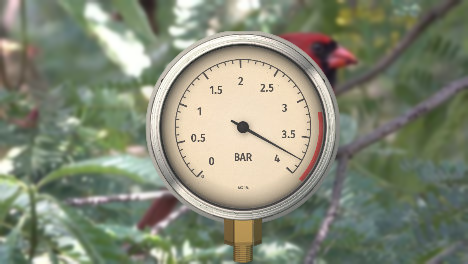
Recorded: 3.8 bar
